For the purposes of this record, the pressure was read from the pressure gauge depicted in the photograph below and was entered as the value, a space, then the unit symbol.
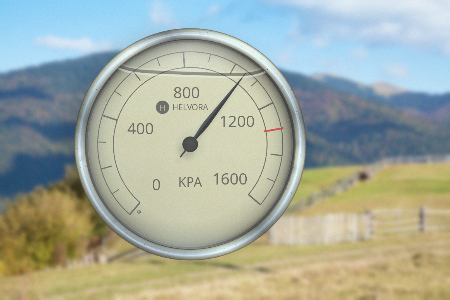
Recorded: 1050 kPa
